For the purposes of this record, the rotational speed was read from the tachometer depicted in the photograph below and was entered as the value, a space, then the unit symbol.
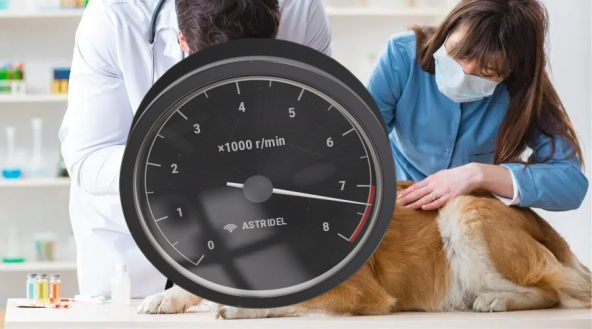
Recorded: 7250 rpm
